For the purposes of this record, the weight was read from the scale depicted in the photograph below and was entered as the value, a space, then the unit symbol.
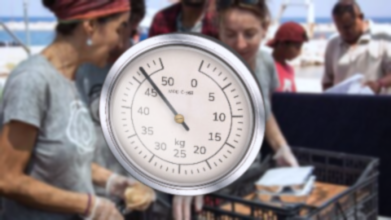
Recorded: 47 kg
